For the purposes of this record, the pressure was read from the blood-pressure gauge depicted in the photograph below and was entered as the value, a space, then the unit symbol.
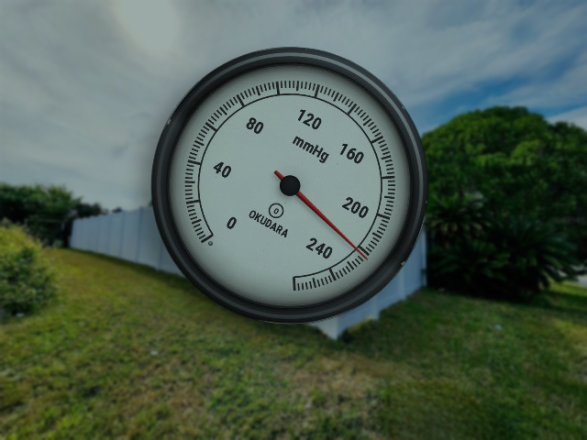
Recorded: 222 mmHg
